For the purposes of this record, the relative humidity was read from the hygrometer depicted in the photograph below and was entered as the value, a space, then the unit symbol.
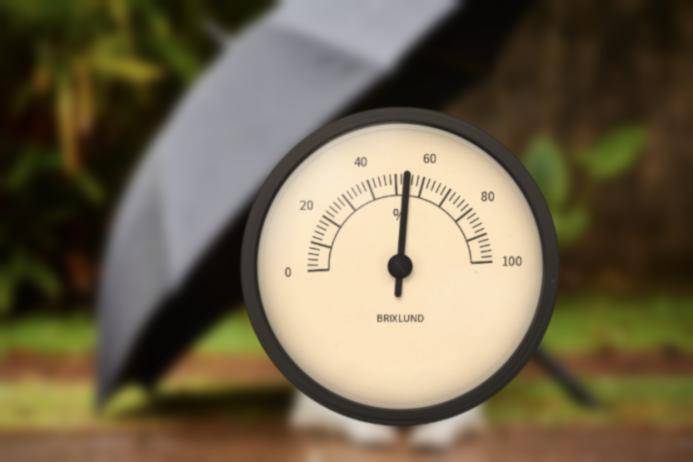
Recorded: 54 %
